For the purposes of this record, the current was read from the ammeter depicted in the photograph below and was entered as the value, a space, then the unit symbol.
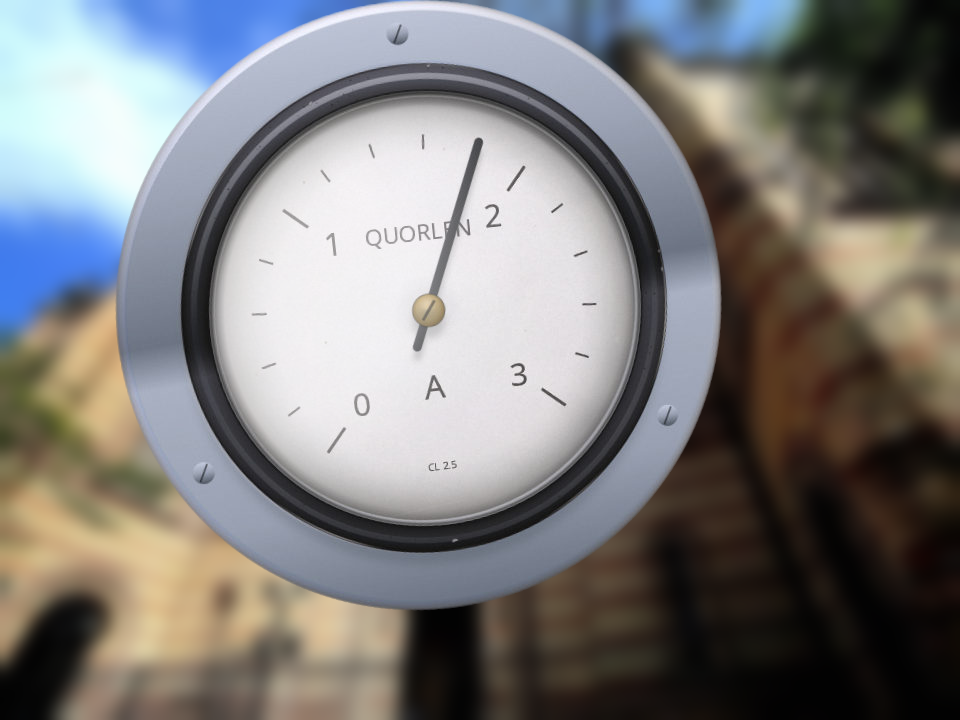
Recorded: 1.8 A
